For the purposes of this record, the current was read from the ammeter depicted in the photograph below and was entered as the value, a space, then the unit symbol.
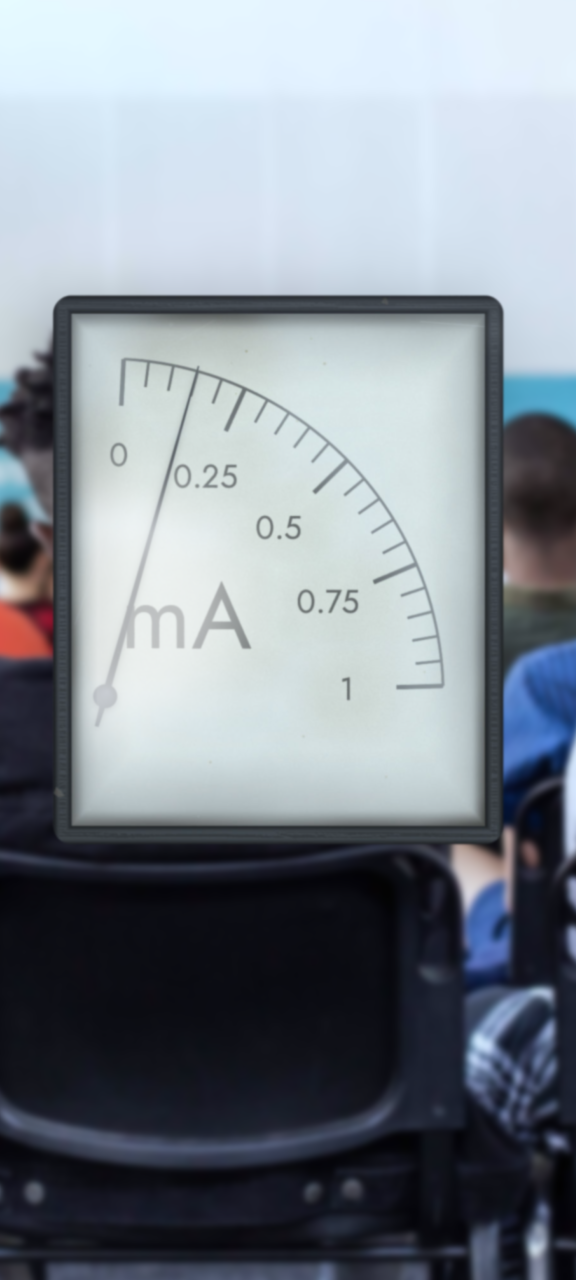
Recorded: 0.15 mA
